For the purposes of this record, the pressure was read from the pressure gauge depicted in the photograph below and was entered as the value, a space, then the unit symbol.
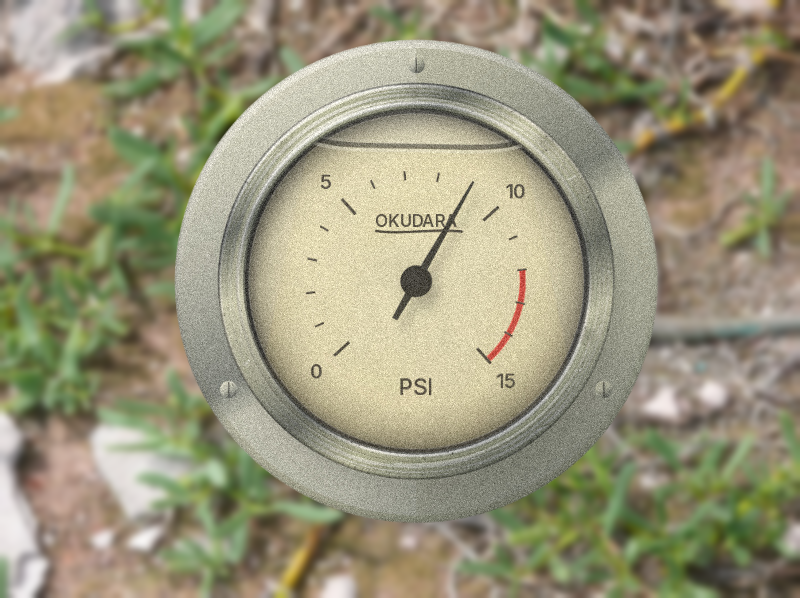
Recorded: 9 psi
